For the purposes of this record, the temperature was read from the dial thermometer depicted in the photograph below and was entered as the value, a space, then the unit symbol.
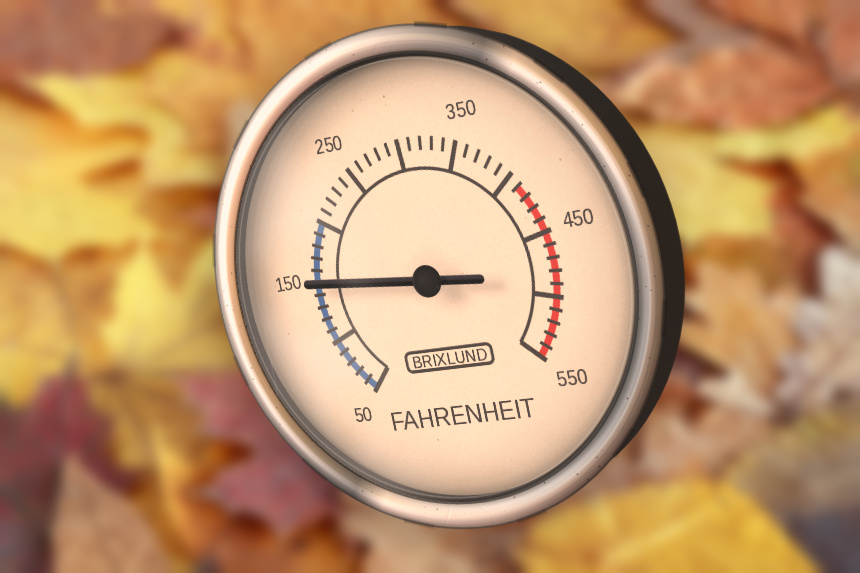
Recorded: 150 °F
